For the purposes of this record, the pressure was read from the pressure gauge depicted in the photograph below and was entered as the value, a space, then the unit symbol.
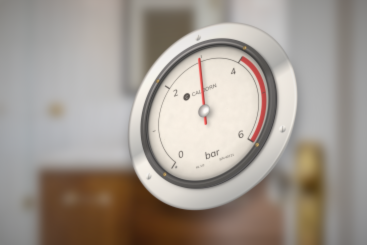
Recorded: 3 bar
